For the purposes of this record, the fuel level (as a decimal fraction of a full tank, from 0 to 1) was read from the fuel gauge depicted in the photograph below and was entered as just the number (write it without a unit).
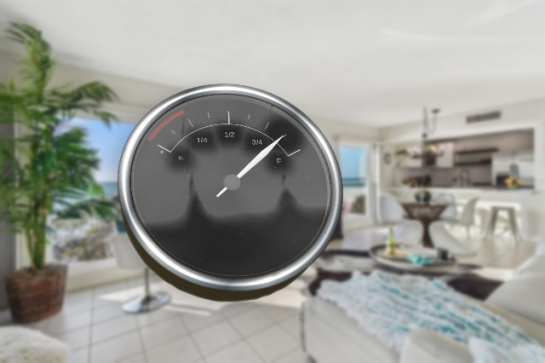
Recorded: 0.875
